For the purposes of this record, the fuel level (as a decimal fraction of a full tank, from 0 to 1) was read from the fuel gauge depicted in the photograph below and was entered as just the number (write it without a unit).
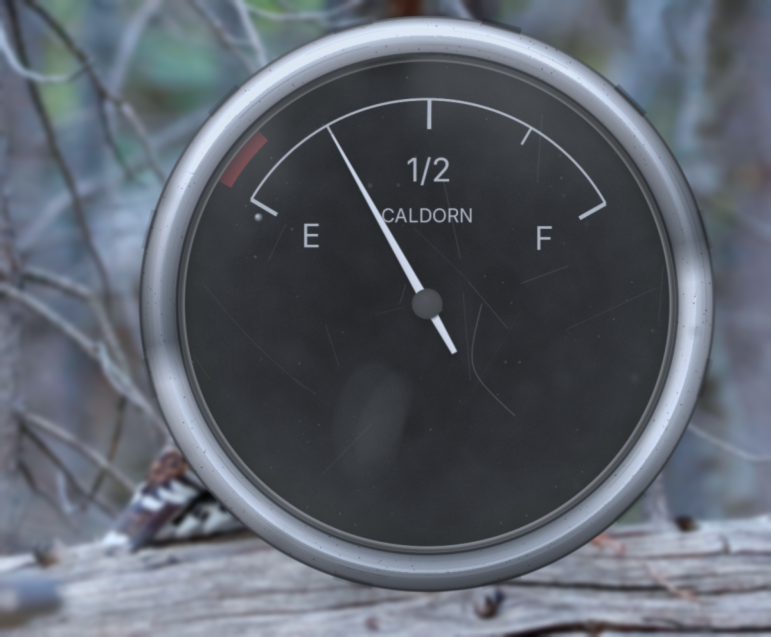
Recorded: 0.25
